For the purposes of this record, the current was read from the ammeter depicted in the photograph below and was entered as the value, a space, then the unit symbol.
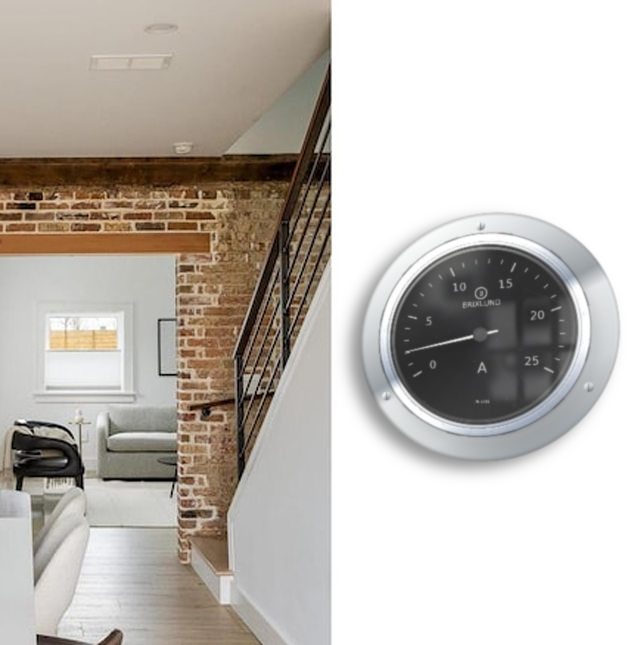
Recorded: 2 A
